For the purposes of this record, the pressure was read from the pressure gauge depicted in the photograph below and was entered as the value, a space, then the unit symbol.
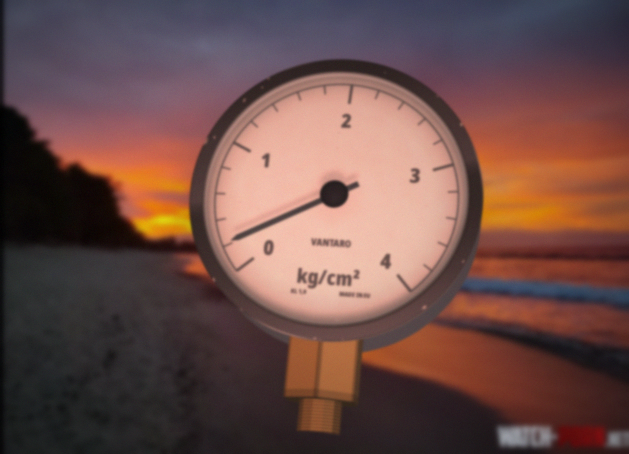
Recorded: 0.2 kg/cm²
